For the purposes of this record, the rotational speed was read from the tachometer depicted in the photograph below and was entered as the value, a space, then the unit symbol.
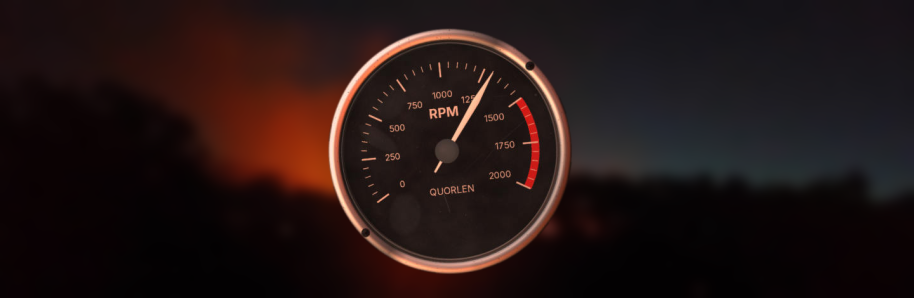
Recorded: 1300 rpm
